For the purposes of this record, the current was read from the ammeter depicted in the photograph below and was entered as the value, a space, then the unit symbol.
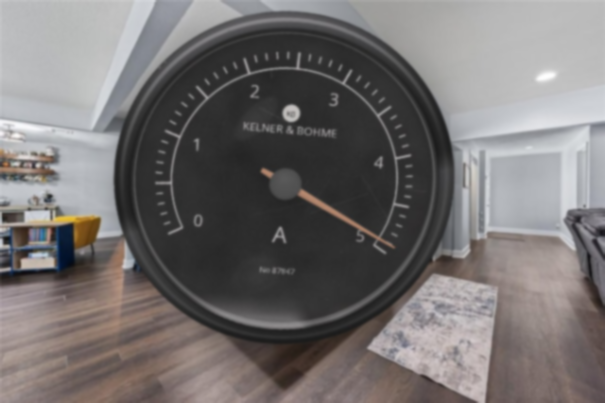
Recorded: 4.9 A
